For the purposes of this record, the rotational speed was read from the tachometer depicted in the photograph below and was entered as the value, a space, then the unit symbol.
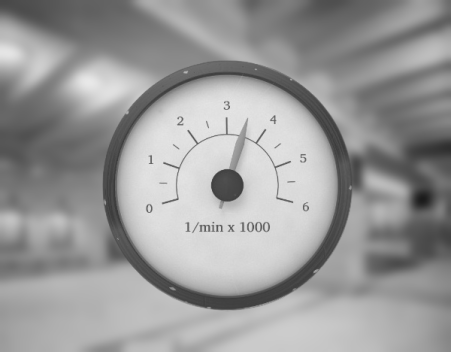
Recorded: 3500 rpm
